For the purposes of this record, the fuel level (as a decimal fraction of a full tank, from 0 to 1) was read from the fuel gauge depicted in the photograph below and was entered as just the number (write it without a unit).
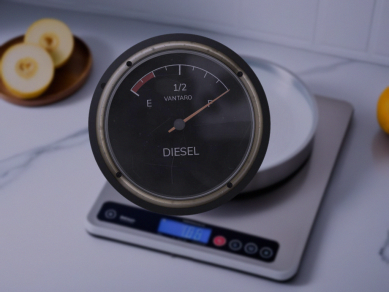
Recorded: 1
